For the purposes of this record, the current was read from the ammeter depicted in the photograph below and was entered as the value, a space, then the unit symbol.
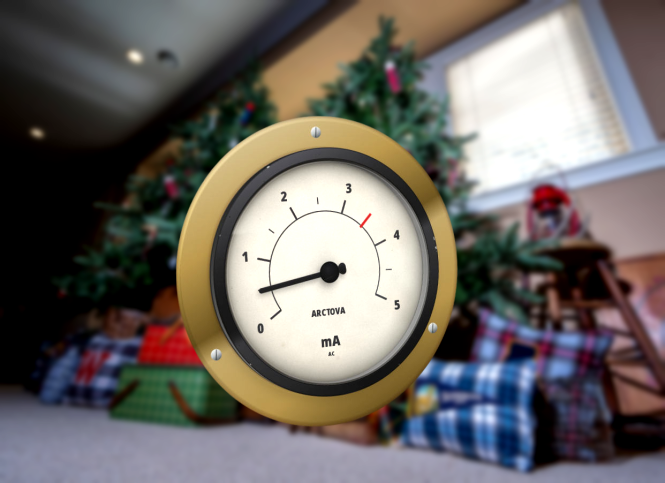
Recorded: 0.5 mA
